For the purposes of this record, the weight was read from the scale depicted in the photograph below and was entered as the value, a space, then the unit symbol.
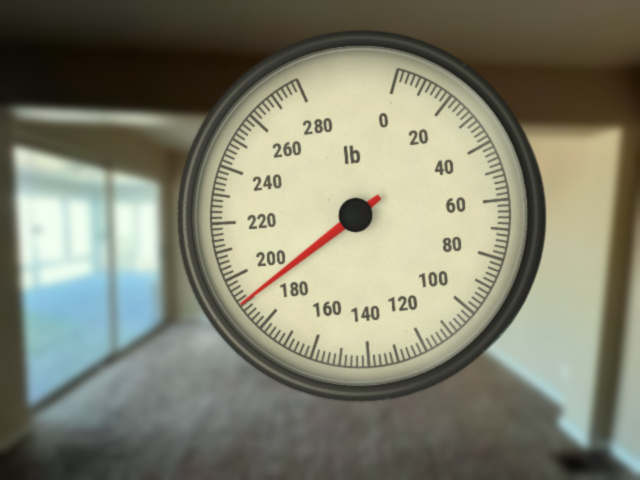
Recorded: 190 lb
